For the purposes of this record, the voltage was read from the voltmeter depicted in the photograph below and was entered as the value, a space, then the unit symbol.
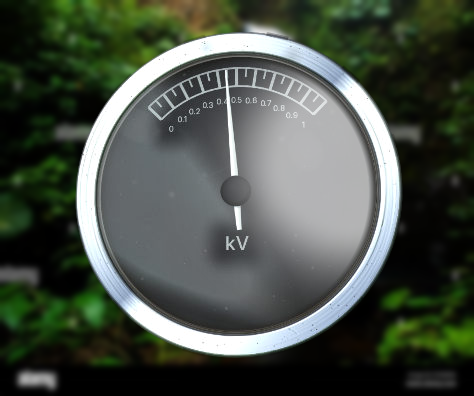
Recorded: 0.45 kV
